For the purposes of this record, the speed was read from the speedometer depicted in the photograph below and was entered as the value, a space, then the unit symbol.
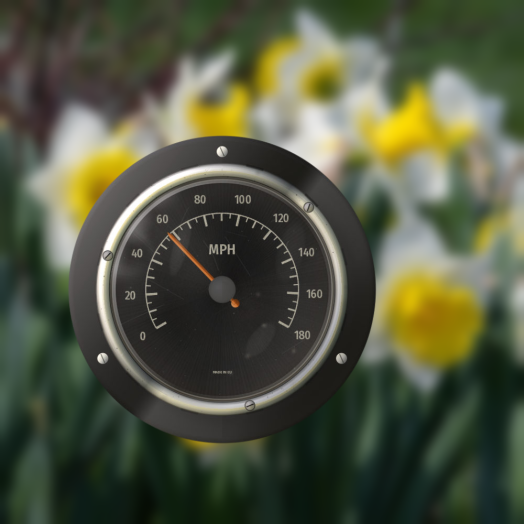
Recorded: 57.5 mph
